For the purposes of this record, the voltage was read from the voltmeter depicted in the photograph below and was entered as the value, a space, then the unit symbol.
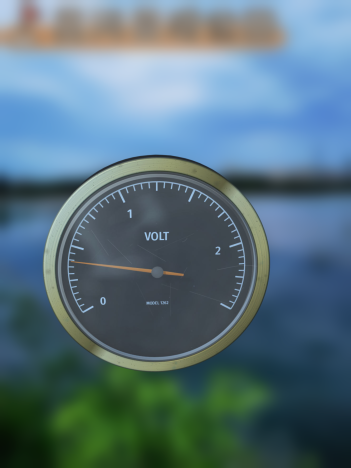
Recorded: 0.4 V
